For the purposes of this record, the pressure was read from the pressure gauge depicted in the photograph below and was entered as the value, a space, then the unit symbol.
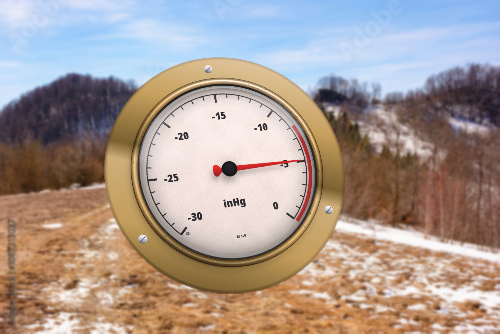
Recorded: -5 inHg
